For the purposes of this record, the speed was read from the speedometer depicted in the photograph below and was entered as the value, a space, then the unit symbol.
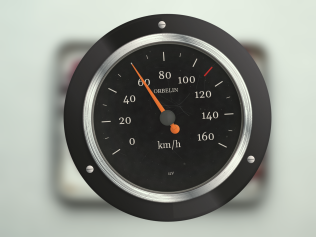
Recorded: 60 km/h
